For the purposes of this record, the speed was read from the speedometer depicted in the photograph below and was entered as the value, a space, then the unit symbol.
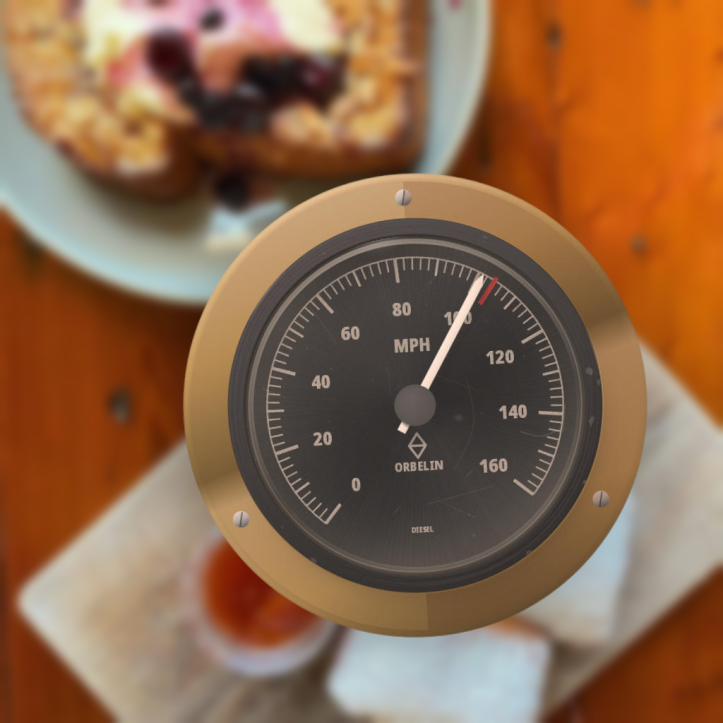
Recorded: 101 mph
